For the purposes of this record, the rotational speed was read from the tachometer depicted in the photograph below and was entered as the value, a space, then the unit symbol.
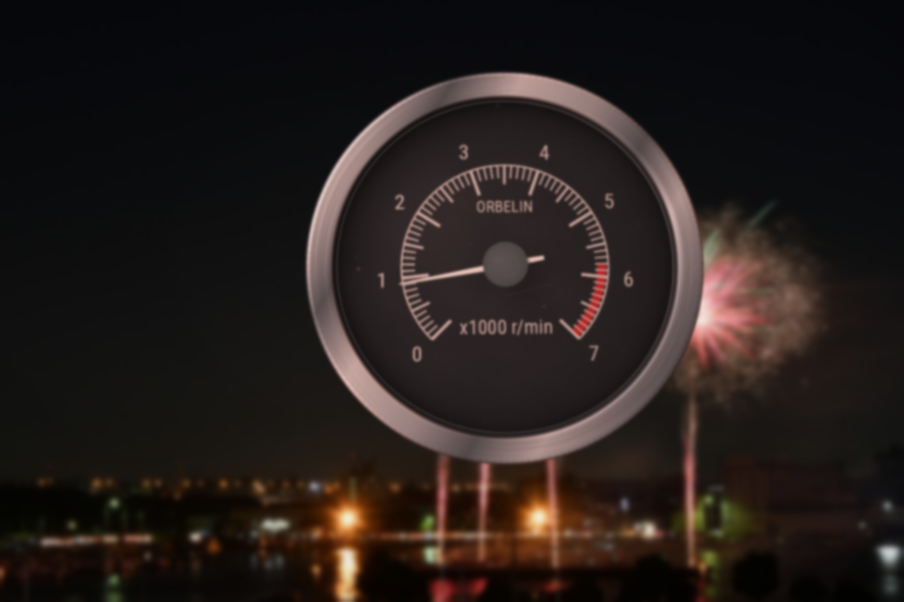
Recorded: 900 rpm
